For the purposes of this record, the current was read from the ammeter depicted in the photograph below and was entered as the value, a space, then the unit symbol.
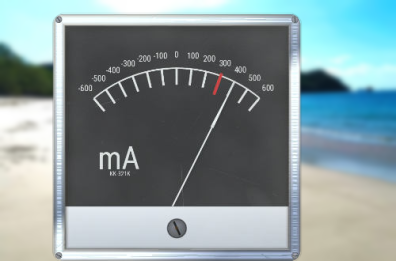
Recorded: 400 mA
